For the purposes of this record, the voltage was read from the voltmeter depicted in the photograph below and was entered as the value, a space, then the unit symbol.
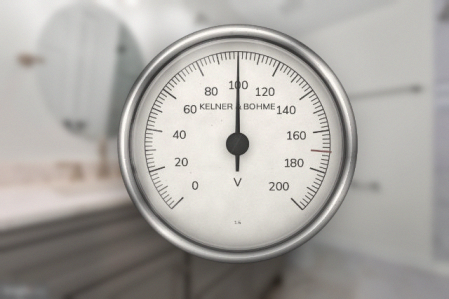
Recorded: 100 V
